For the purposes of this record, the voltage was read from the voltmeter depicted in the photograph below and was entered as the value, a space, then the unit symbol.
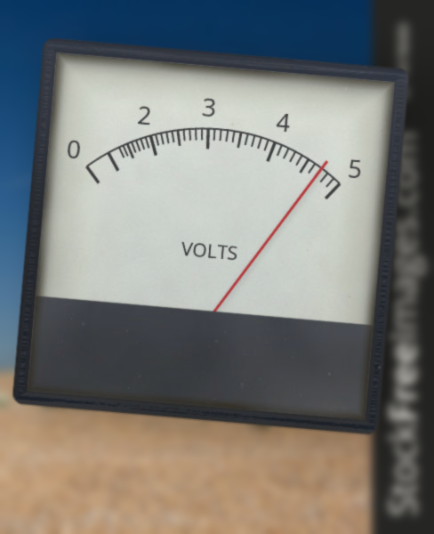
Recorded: 4.7 V
